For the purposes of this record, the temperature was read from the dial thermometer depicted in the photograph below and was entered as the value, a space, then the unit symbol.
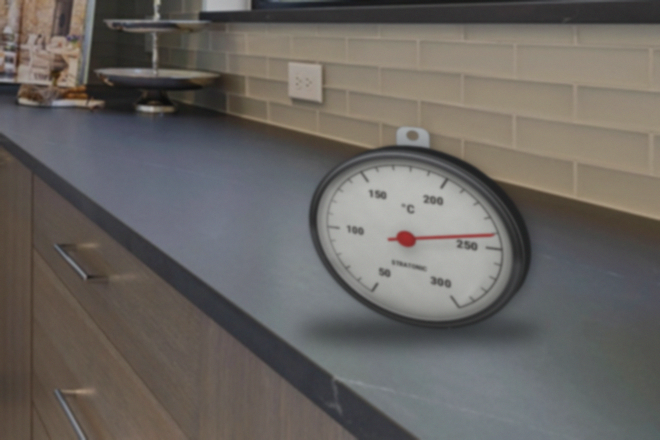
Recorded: 240 °C
